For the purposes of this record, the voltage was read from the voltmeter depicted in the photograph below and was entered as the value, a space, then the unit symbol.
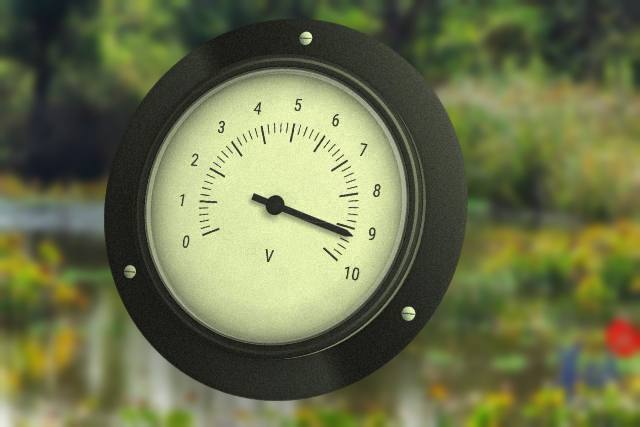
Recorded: 9.2 V
